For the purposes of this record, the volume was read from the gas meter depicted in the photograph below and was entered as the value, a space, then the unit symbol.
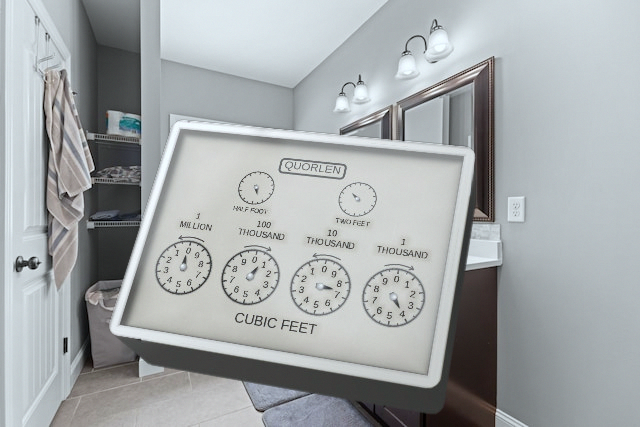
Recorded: 7400 ft³
